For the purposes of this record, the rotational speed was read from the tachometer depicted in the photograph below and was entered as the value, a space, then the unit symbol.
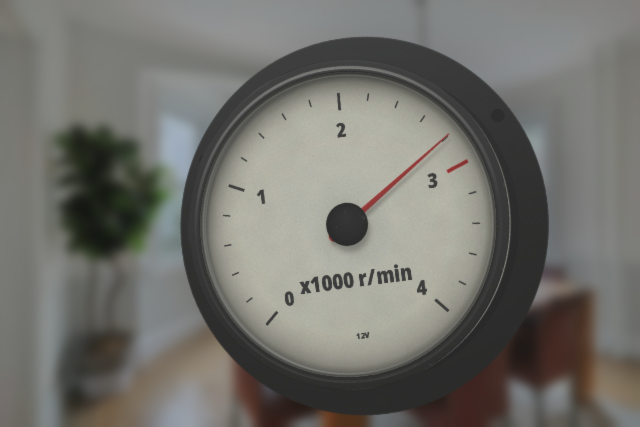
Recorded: 2800 rpm
